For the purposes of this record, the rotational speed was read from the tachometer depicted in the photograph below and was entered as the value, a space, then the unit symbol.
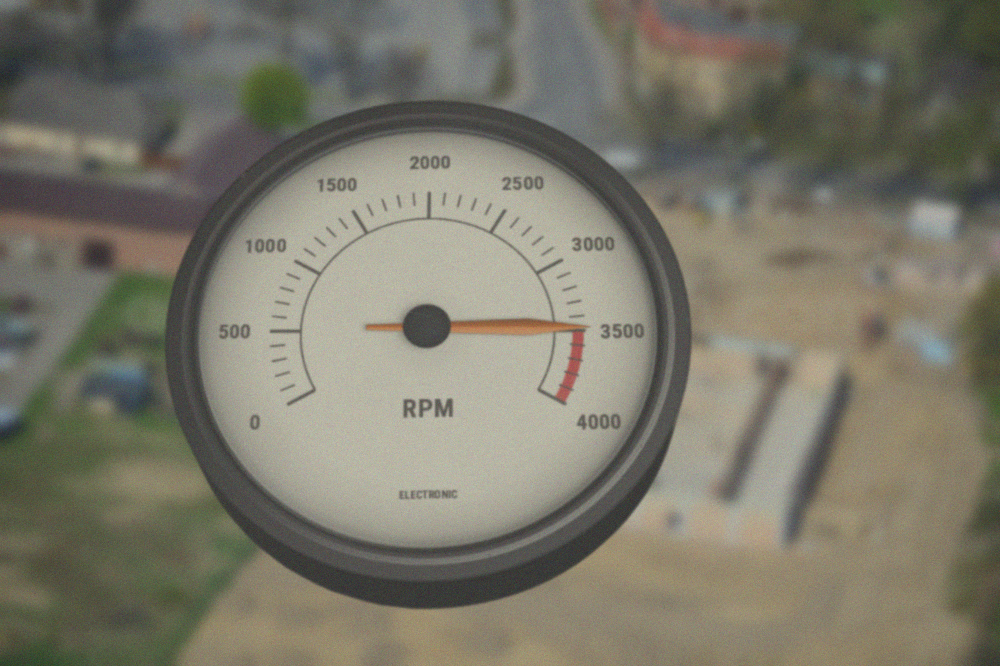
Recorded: 3500 rpm
